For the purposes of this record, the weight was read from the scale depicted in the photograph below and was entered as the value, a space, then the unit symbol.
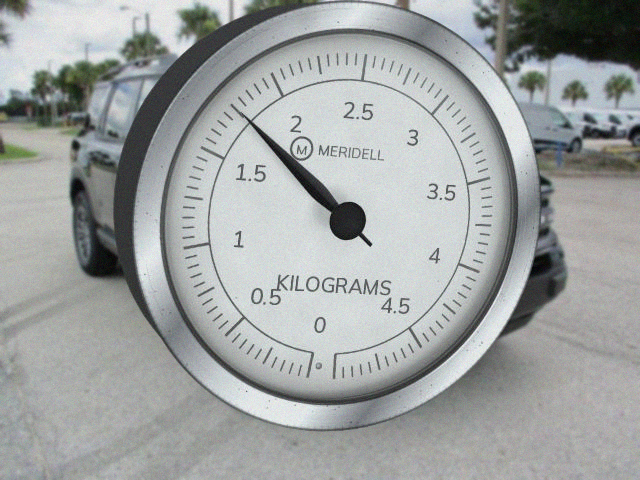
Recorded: 1.75 kg
